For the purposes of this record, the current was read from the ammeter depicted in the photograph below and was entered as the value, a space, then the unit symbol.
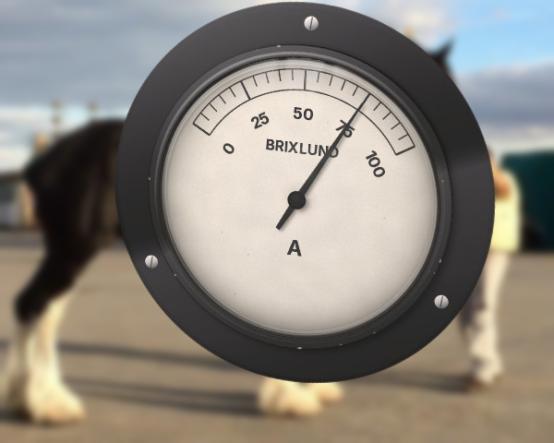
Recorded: 75 A
